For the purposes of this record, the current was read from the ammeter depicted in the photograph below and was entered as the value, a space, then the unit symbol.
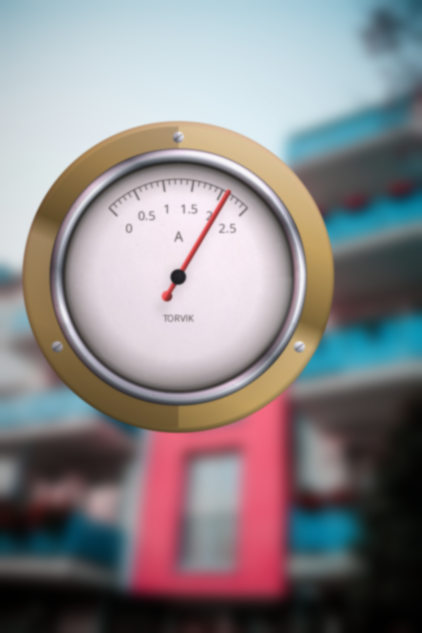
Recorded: 2.1 A
